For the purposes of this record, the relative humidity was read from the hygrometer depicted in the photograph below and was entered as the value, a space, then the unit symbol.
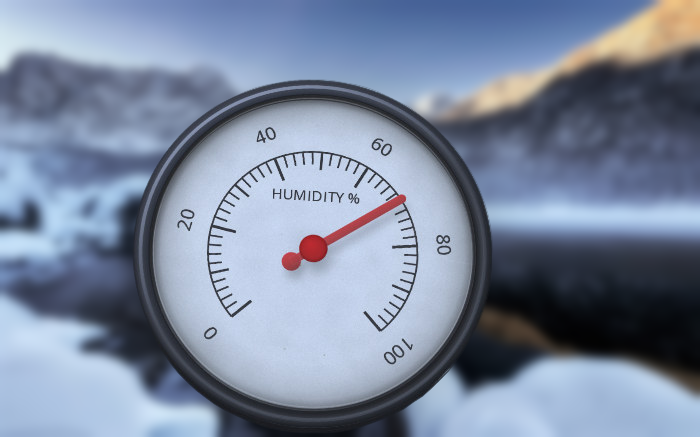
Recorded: 70 %
